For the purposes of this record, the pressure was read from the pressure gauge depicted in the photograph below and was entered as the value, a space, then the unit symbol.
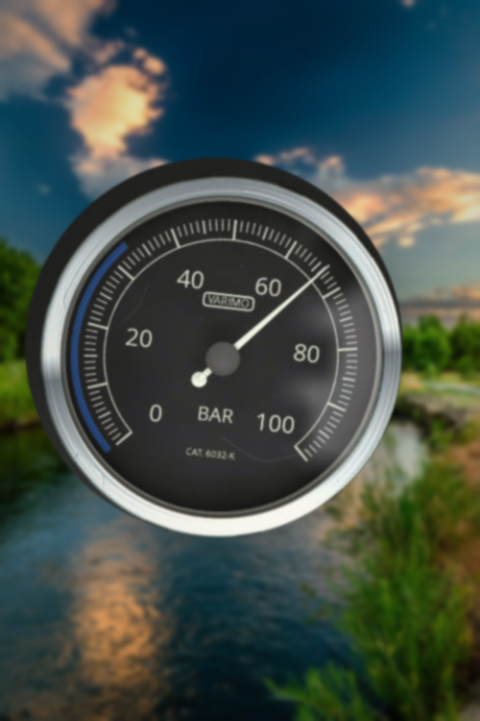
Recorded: 66 bar
